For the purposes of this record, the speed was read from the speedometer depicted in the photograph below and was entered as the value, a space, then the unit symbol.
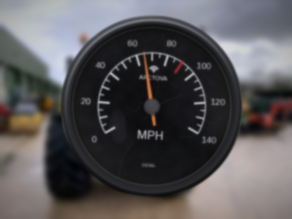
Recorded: 65 mph
